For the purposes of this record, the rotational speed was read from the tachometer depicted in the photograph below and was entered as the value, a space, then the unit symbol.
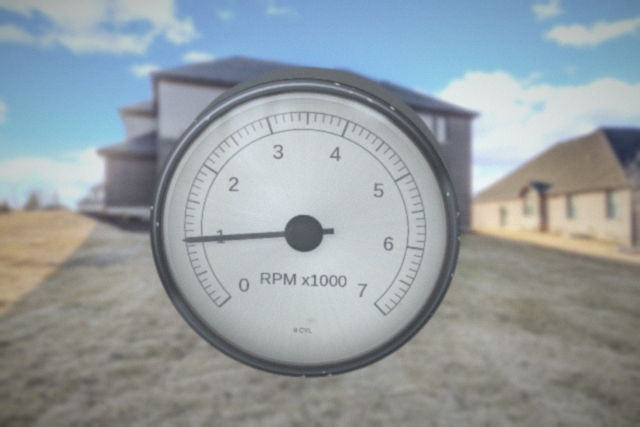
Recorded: 1000 rpm
